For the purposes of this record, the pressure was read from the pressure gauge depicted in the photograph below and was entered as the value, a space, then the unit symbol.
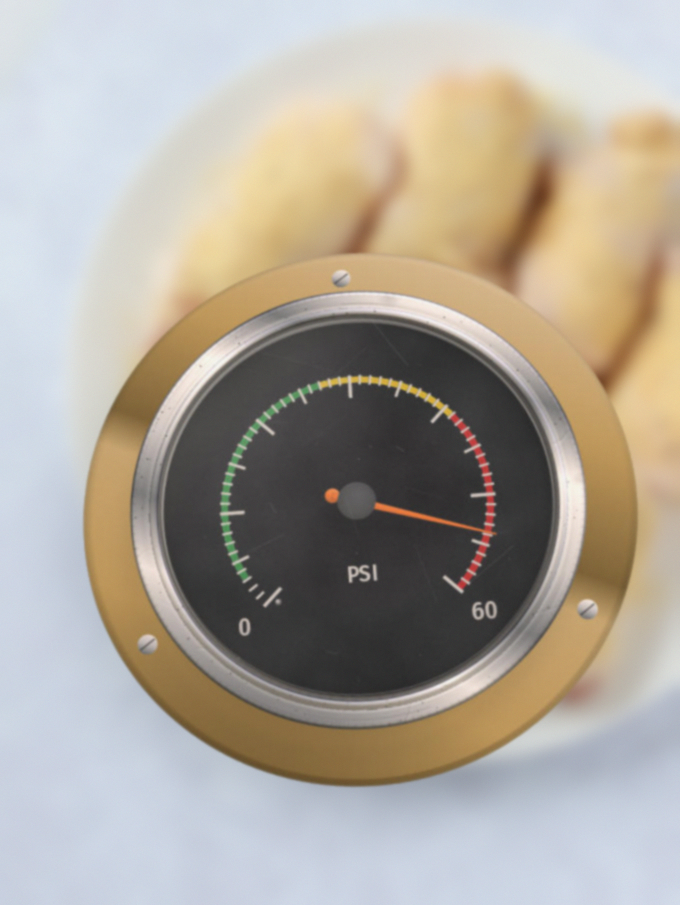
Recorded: 54 psi
